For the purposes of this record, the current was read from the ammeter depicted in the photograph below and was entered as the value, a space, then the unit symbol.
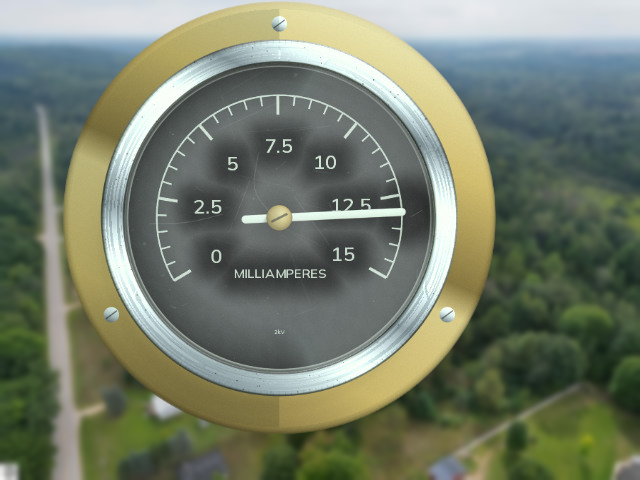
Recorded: 13 mA
